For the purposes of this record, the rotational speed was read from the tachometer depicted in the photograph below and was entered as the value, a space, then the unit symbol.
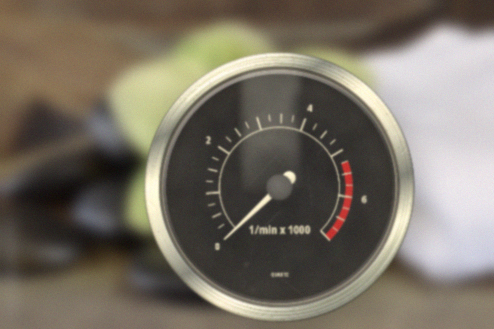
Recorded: 0 rpm
